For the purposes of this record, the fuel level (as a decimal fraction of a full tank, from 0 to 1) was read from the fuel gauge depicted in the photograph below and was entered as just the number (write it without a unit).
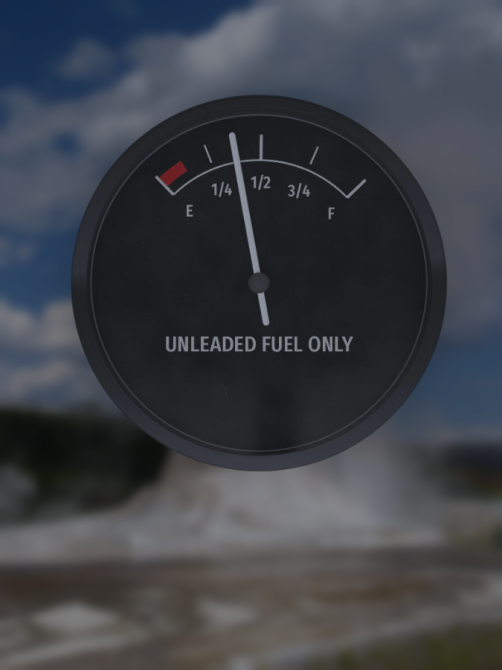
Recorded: 0.375
